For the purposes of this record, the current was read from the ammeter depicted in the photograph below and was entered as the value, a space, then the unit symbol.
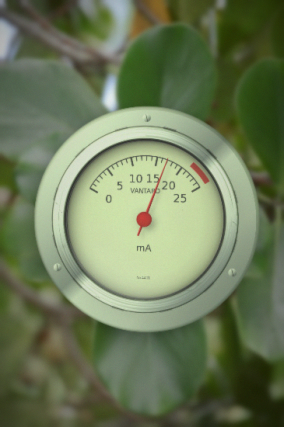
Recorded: 17 mA
